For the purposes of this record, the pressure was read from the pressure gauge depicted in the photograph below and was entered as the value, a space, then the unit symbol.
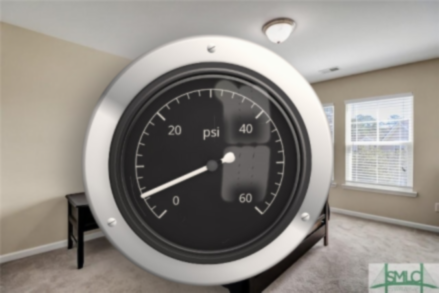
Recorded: 5 psi
